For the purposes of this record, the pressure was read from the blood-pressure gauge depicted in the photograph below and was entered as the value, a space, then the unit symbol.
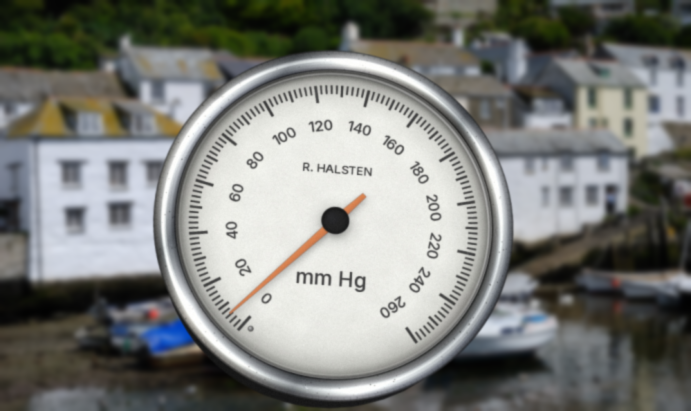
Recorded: 6 mmHg
